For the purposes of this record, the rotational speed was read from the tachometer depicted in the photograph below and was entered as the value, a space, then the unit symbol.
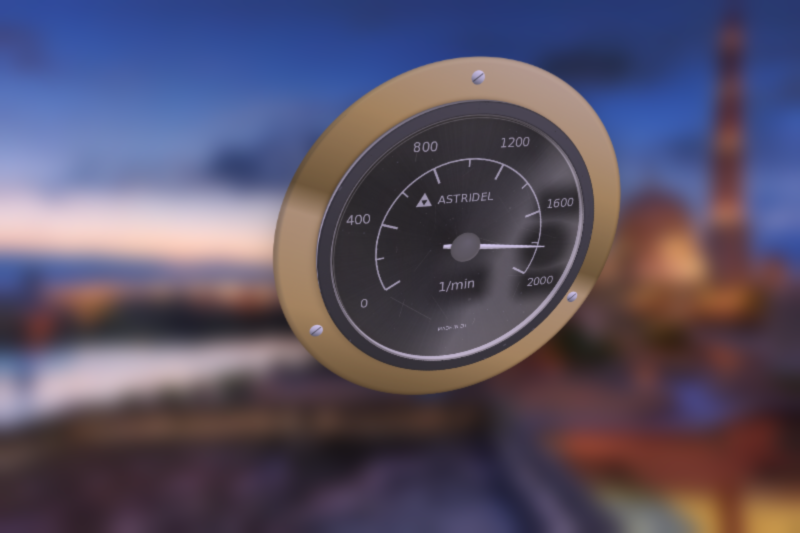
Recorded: 1800 rpm
